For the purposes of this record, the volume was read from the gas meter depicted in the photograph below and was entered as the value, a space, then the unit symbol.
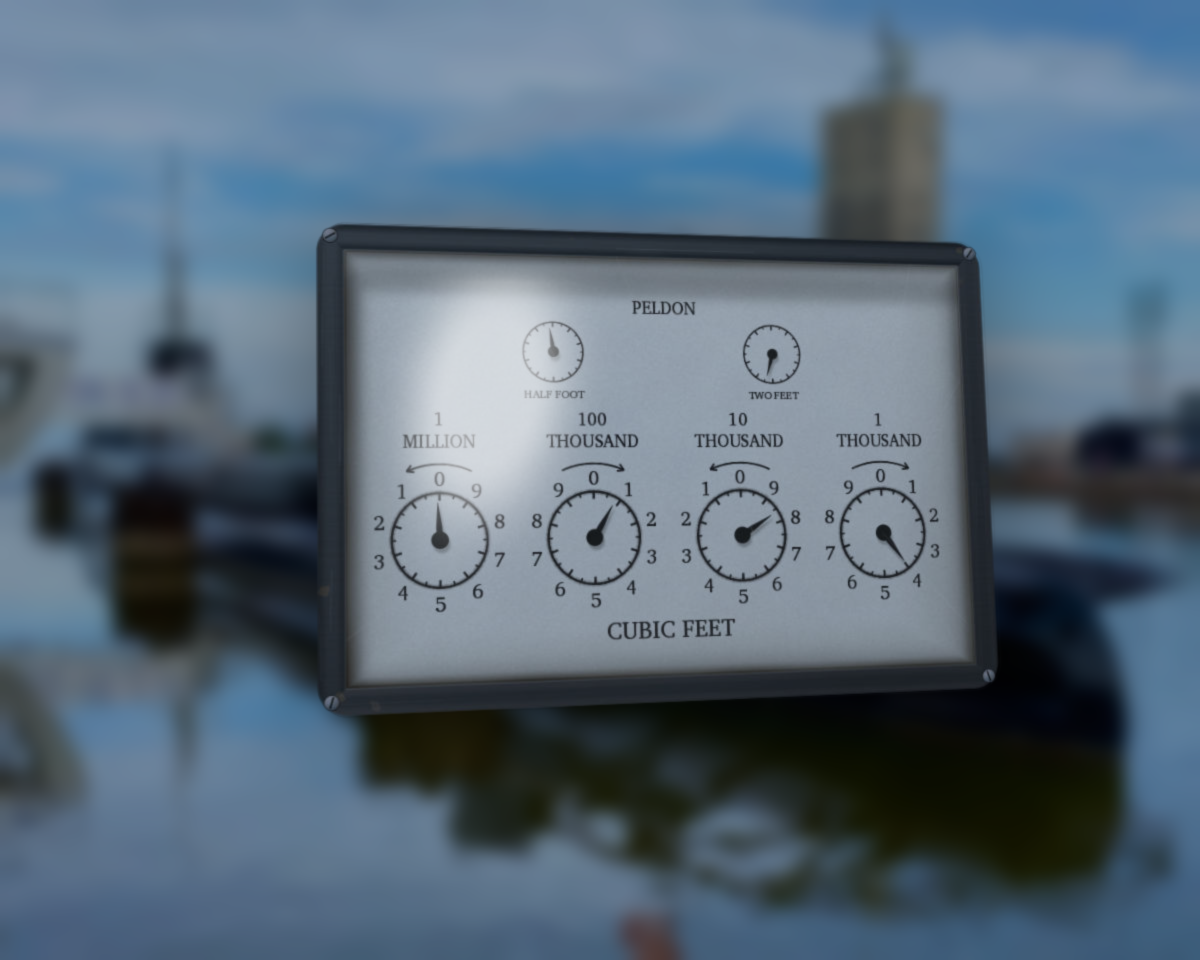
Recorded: 8400 ft³
